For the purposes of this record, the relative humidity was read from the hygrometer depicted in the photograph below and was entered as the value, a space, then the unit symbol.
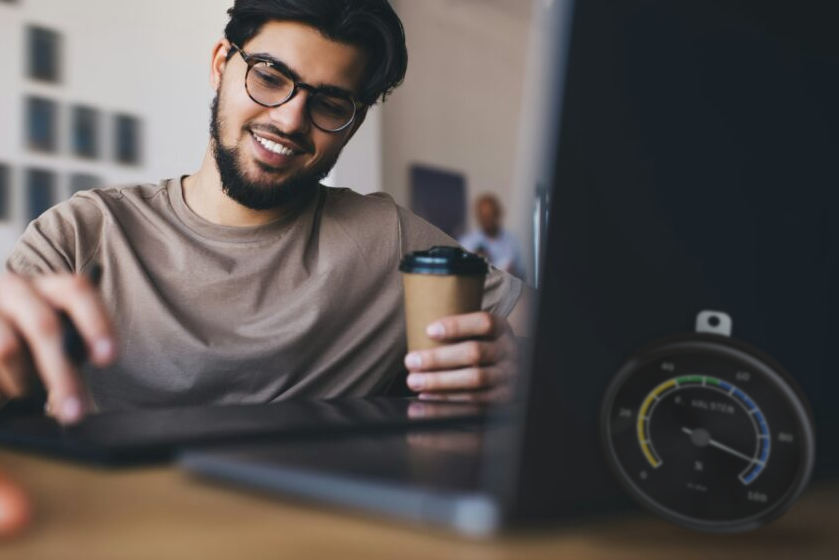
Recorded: 90 %
